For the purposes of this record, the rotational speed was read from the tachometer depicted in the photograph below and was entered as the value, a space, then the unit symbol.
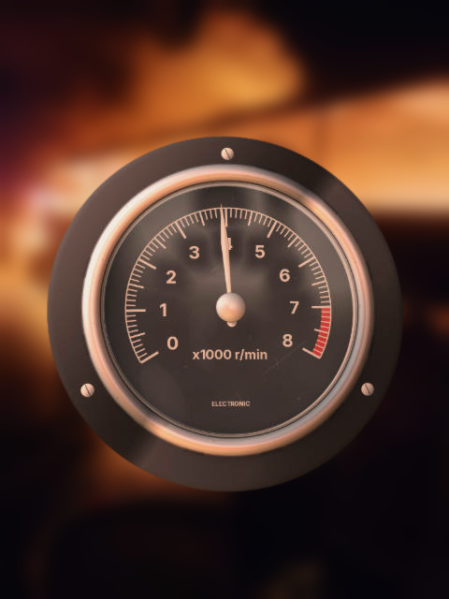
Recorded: 3900 rpm
